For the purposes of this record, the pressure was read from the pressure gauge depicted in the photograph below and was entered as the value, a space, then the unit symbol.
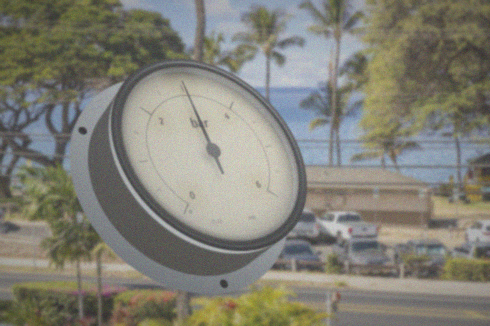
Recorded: 3 bar
